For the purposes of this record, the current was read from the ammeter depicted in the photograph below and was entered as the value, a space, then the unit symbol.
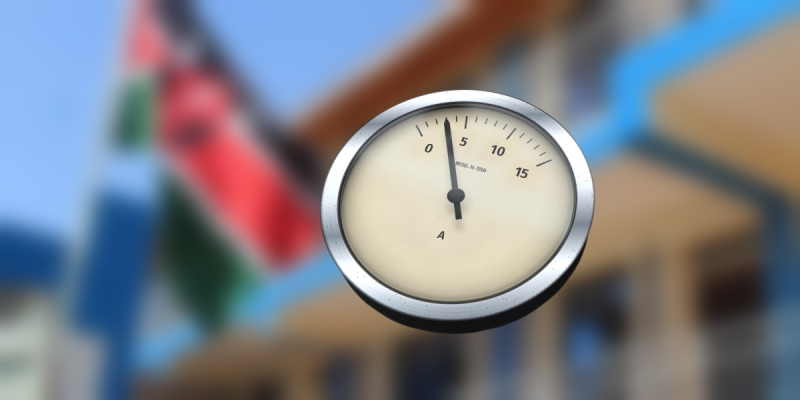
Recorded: 3 A
